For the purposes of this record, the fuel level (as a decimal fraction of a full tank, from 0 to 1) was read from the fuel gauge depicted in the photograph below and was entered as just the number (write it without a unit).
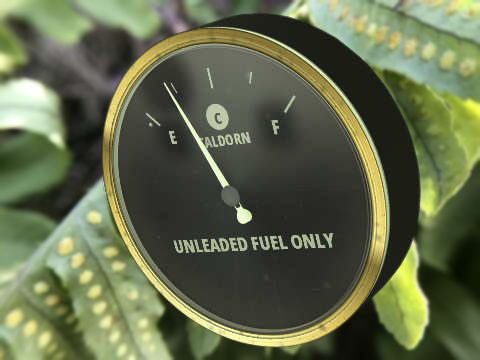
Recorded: 0.25
